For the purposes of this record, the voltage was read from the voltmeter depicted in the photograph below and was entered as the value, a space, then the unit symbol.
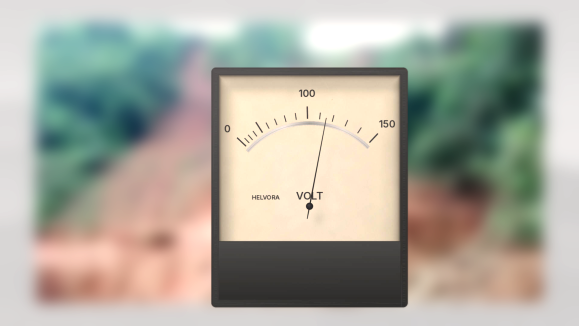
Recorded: 115 V
